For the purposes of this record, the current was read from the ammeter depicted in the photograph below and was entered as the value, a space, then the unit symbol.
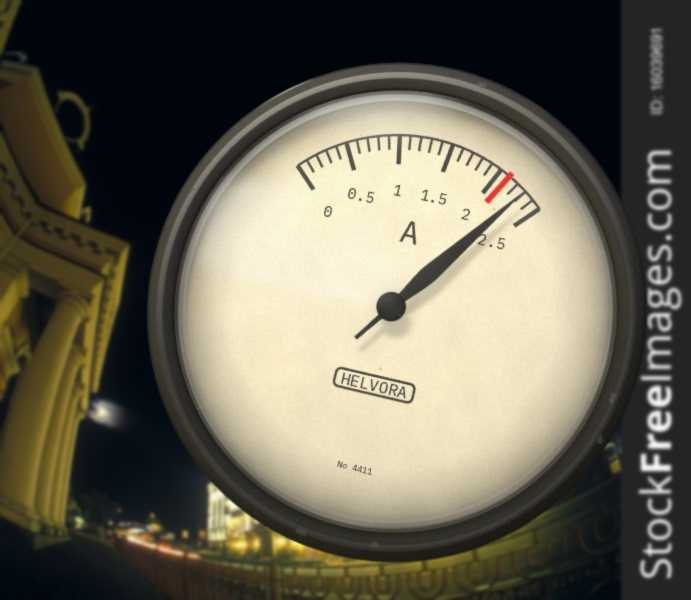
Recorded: 2.3 A
